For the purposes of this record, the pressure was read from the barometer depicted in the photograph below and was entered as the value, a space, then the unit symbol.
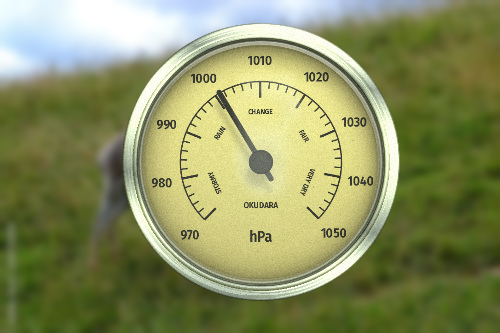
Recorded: 1001 hPa
